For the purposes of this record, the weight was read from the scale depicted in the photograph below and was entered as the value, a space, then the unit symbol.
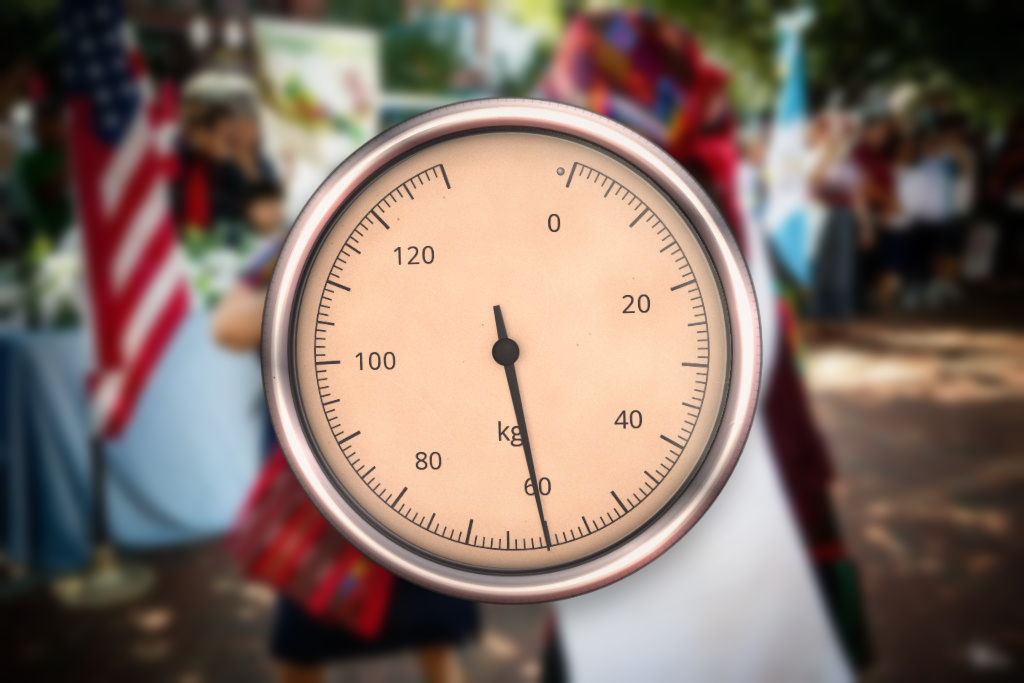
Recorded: 60 kg
